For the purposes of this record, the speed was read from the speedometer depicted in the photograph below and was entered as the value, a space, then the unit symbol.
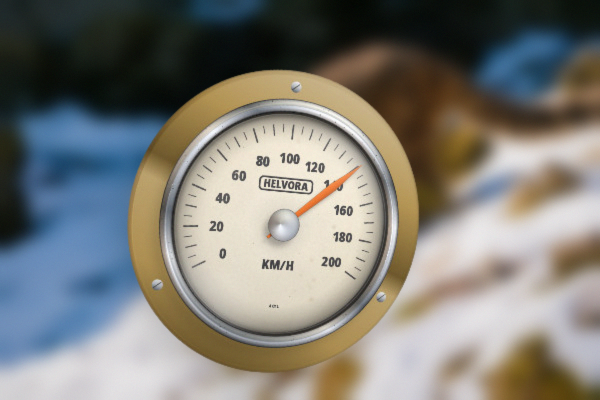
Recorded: 140 km/h
